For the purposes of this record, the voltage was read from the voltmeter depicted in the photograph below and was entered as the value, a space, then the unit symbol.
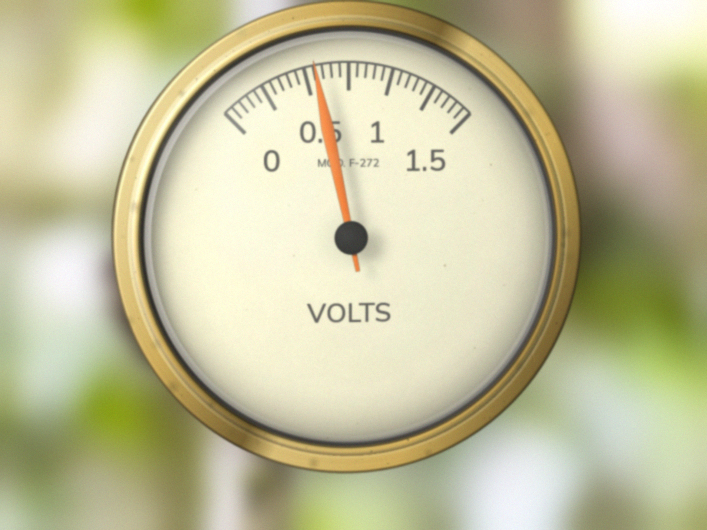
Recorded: 0.55 V
